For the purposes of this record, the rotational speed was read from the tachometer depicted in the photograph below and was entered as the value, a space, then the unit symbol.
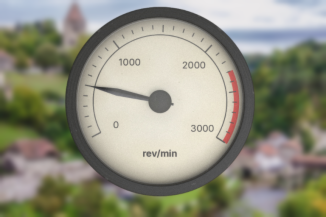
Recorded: 500 rpm
